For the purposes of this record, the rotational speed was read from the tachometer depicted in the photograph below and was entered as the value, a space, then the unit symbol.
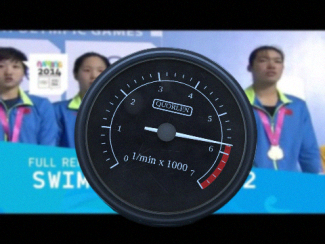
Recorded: 5800 rpm
